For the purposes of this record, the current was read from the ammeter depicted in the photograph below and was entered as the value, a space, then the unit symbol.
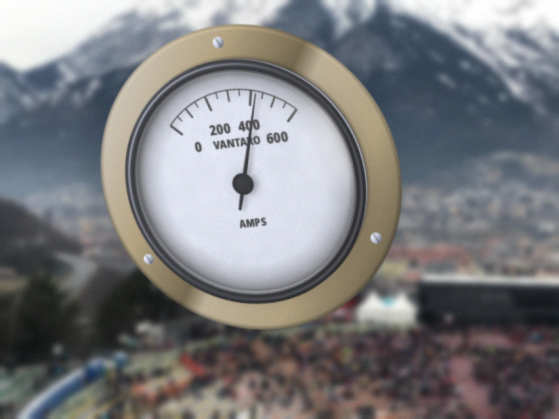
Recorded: 425 A
